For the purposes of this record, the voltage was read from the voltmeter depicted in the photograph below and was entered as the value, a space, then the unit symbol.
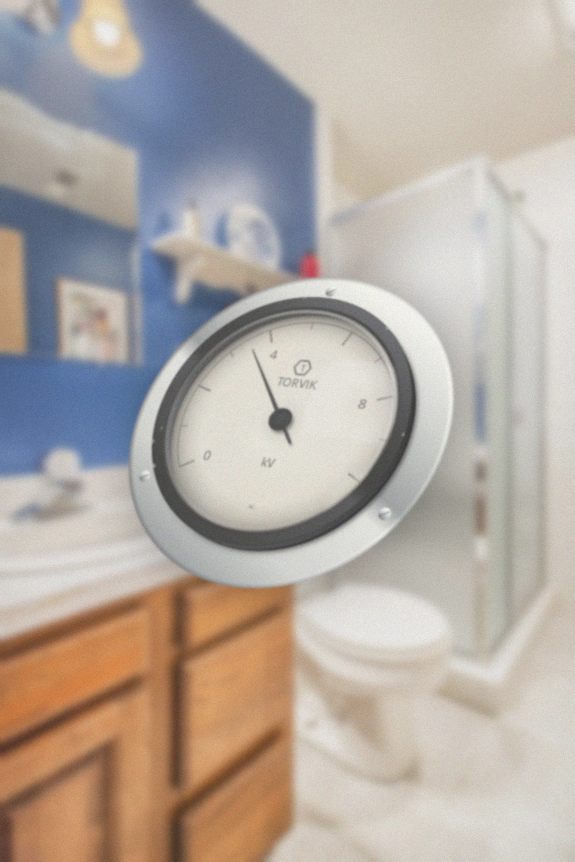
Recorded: 3.5 kV
